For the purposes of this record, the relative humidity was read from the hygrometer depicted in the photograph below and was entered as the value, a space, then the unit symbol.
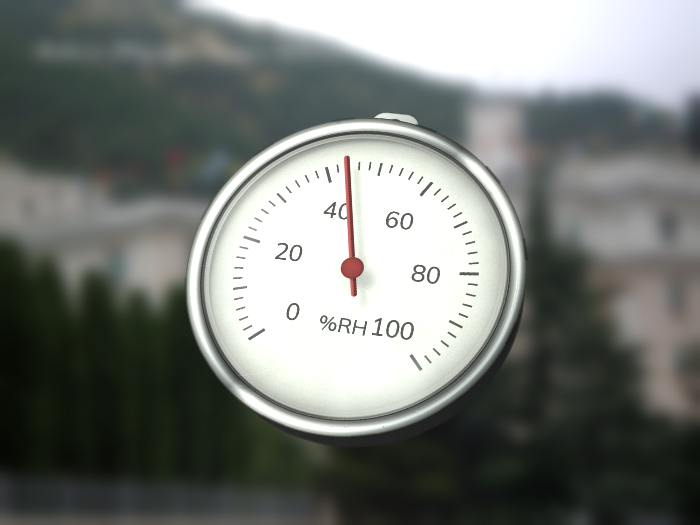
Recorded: 44 %
